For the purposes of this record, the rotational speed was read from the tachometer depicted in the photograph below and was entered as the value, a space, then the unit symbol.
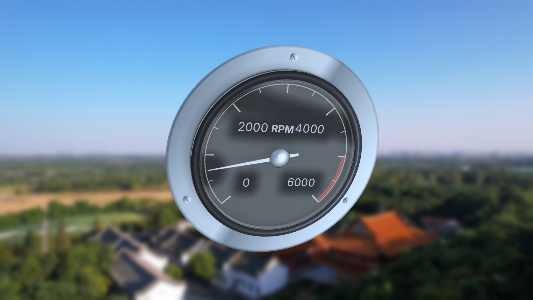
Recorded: 750 rpm
